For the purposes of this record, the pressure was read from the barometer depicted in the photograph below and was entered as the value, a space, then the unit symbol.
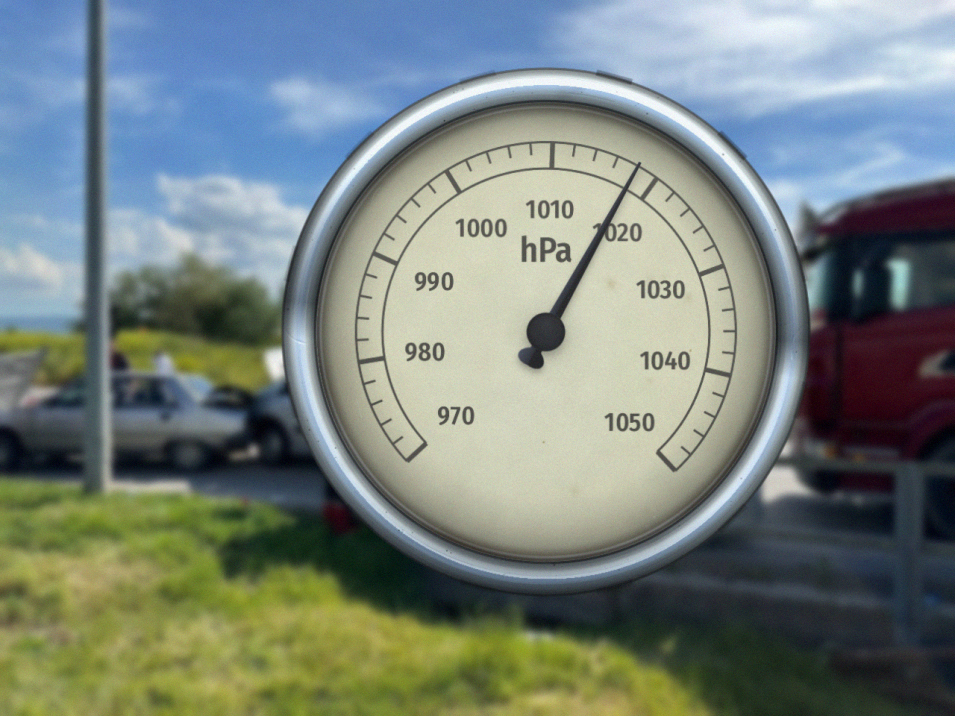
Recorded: 1018 hPa
